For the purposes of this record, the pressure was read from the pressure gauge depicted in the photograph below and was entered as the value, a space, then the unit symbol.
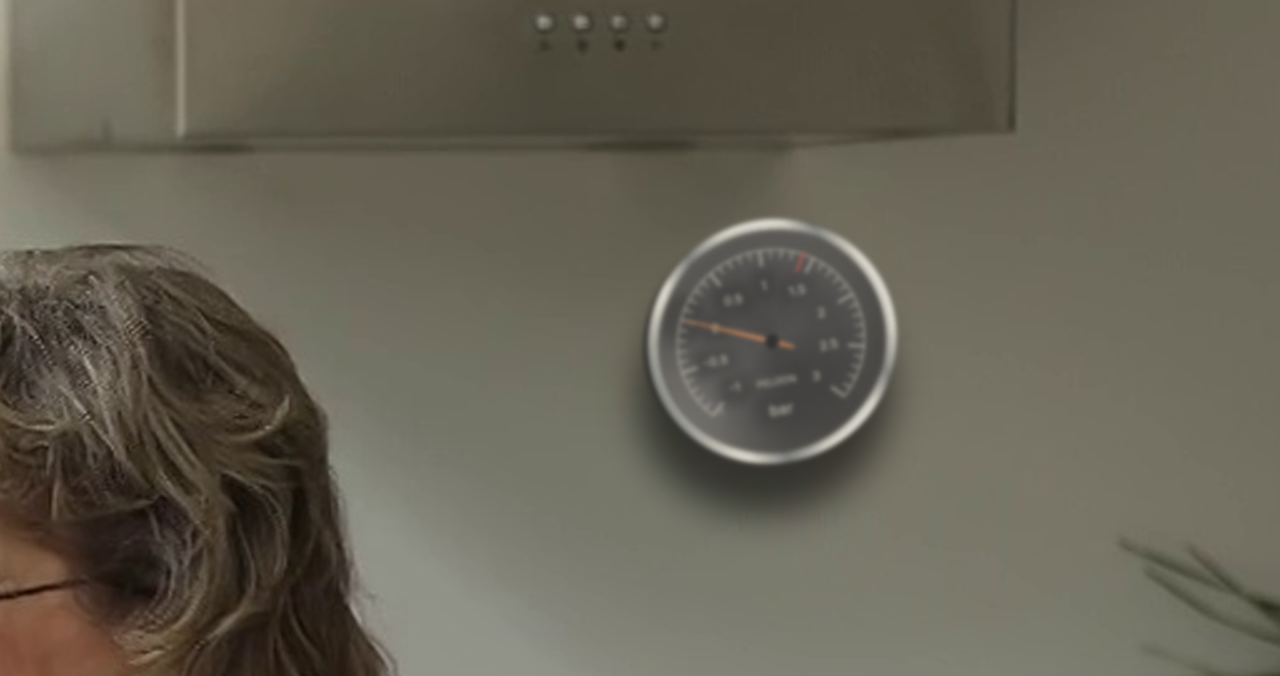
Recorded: 0 bar
